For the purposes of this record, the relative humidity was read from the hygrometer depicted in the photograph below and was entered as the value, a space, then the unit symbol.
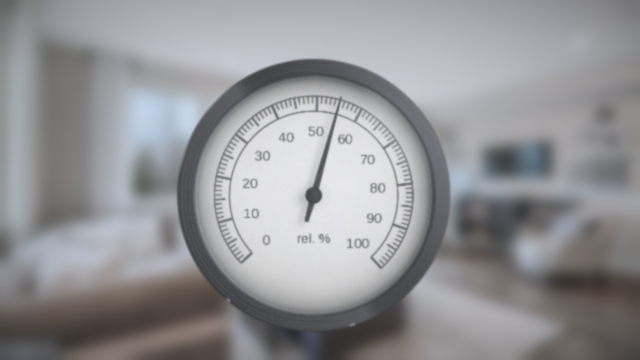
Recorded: 55 %
